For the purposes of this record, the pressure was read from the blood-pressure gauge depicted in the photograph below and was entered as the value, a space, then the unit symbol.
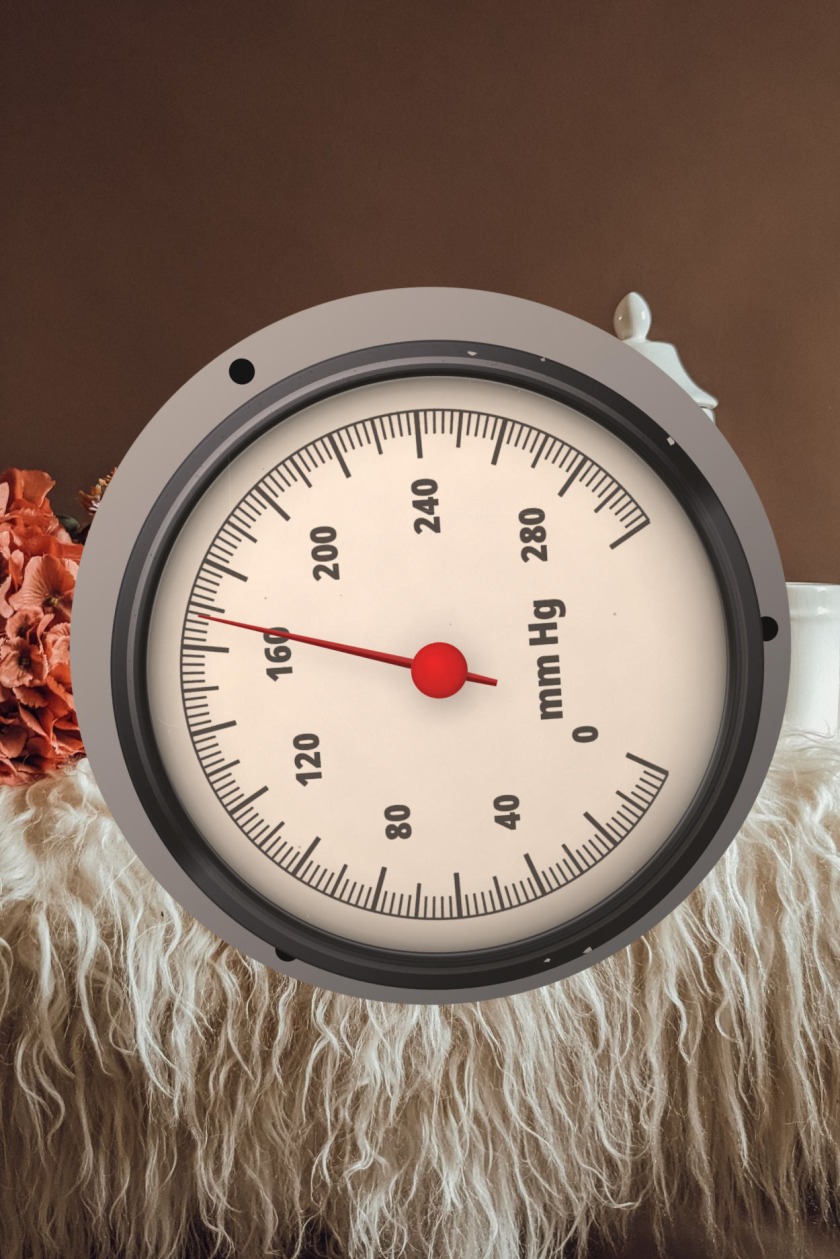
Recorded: 168 mmHg
